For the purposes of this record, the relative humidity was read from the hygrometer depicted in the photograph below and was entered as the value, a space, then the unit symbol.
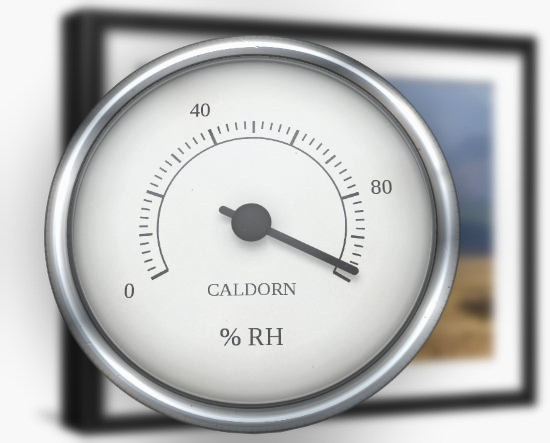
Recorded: 98 %
